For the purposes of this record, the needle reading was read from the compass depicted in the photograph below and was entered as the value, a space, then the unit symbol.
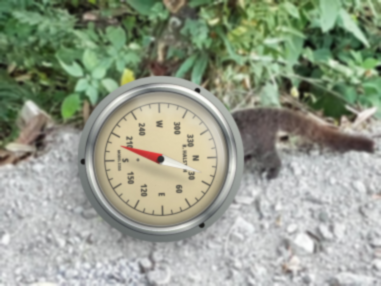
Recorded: 200 °
